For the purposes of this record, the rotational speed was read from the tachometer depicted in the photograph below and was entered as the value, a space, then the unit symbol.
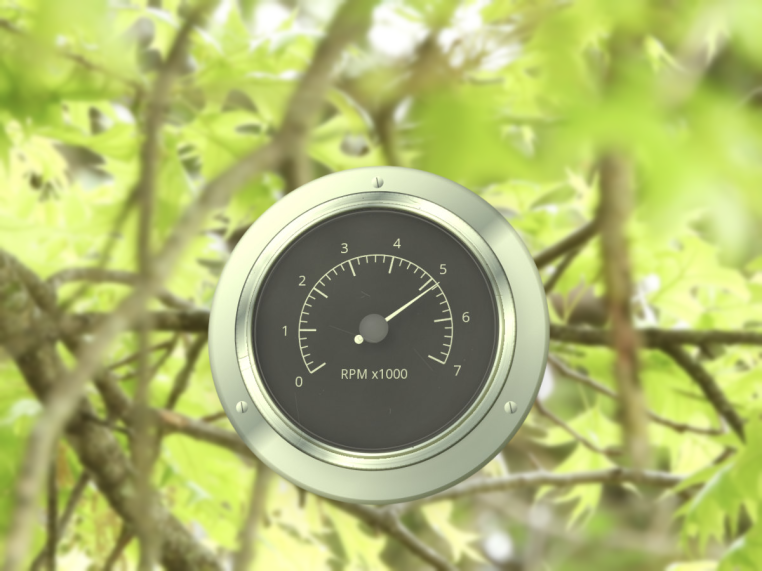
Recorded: 5200 rpm
